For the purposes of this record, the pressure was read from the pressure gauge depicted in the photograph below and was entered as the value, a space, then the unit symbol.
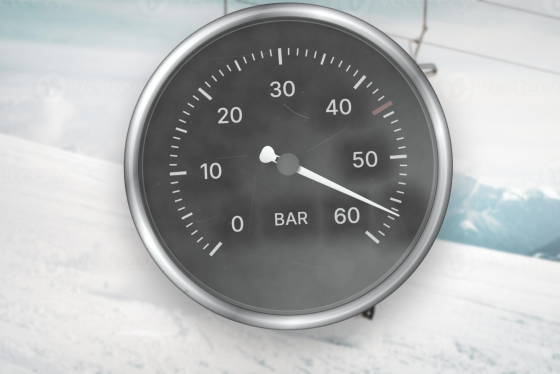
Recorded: 56.5 bar
